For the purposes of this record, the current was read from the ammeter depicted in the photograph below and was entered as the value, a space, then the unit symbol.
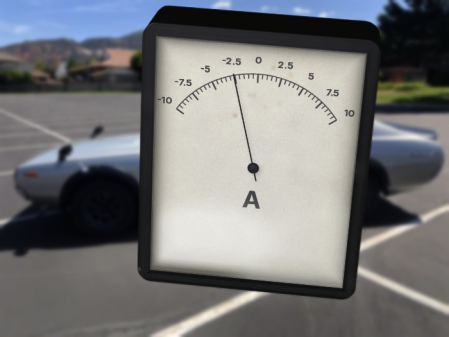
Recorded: -2.5 A
